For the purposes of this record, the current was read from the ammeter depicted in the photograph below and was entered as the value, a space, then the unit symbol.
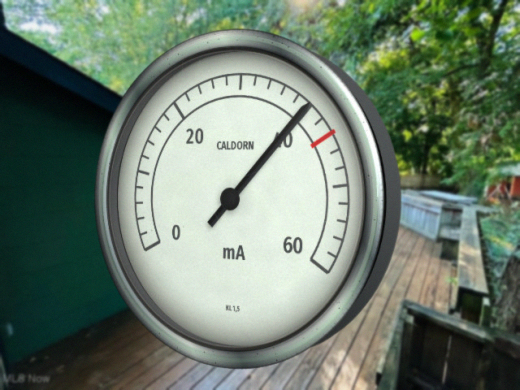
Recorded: 40 mA
